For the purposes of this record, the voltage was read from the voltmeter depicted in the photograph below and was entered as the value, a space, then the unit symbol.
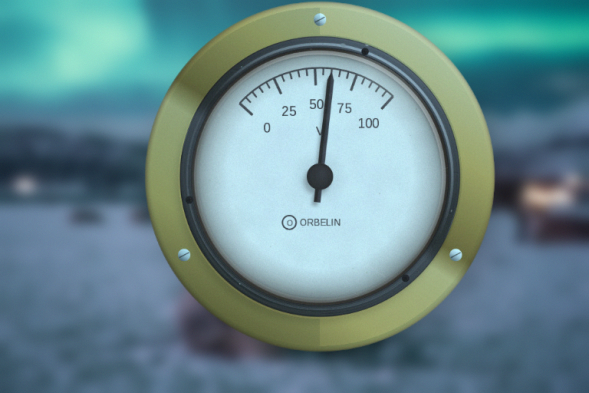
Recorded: 60 V
